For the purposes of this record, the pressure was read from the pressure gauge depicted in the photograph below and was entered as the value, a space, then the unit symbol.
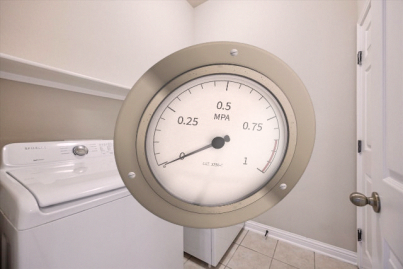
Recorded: 0 MPa
